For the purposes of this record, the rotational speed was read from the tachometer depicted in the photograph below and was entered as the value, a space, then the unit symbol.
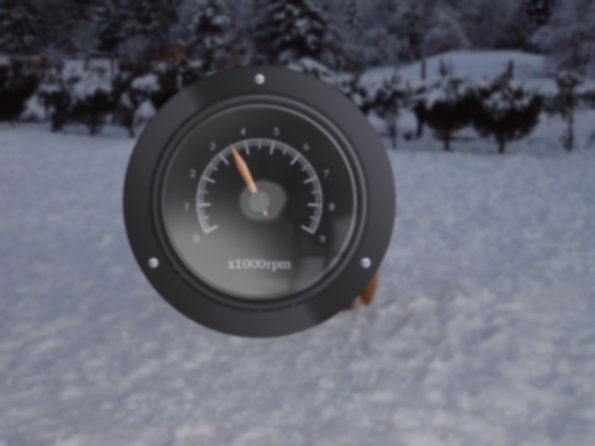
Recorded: 3500 rpm
